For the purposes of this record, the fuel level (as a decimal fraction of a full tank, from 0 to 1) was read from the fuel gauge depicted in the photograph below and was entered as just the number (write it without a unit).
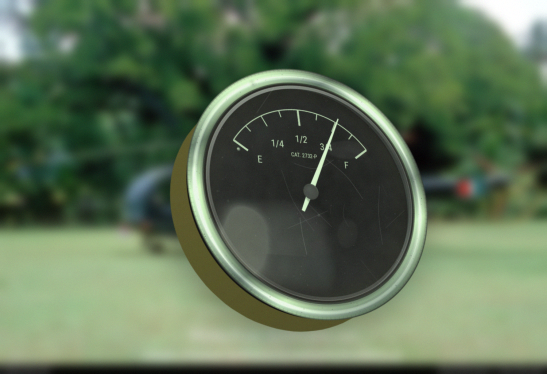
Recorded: 0.75
